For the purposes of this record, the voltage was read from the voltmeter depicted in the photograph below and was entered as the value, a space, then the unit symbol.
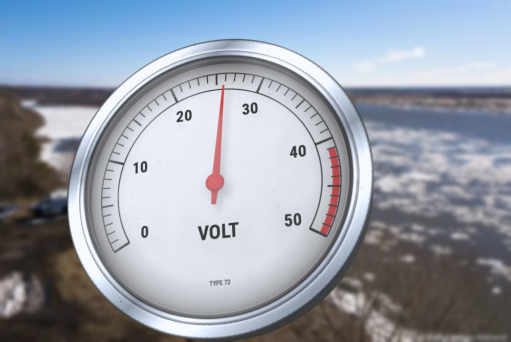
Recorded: 26 V
